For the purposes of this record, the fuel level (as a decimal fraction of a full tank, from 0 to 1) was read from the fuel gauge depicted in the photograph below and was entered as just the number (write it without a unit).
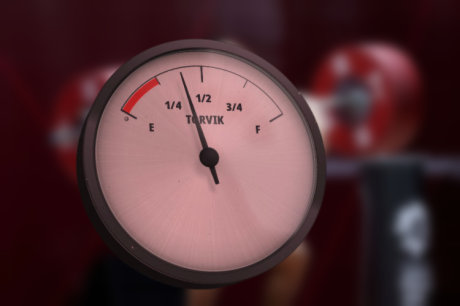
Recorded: 0.375
